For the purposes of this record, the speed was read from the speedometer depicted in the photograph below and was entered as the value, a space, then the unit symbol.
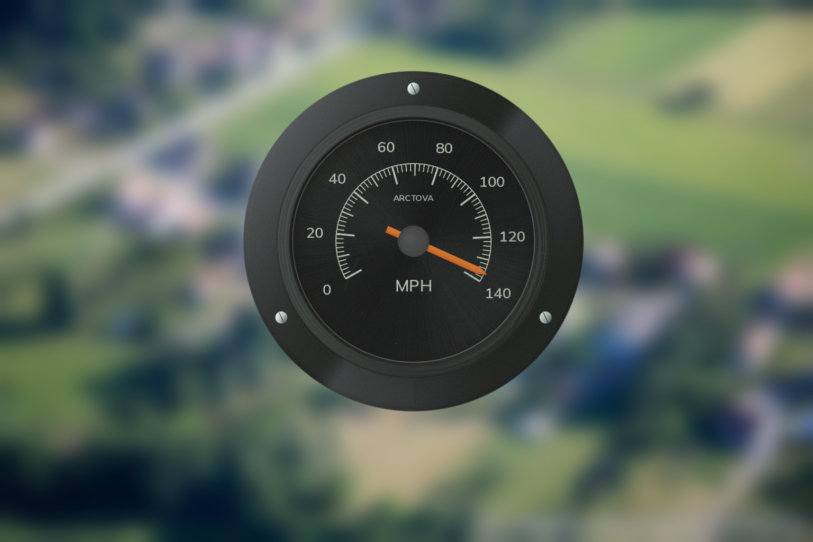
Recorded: 136 mph
